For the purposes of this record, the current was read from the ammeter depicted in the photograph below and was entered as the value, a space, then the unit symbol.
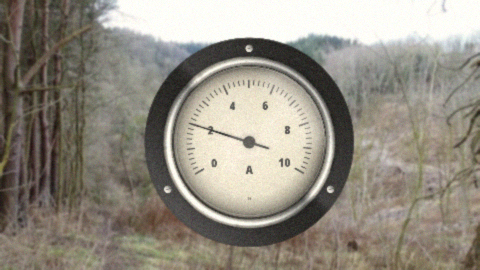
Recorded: 2 A
